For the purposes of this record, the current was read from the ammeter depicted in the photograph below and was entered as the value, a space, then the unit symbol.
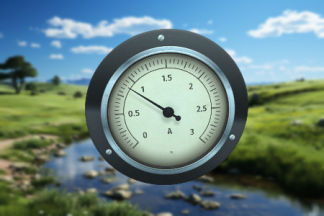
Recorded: 0.9 A
